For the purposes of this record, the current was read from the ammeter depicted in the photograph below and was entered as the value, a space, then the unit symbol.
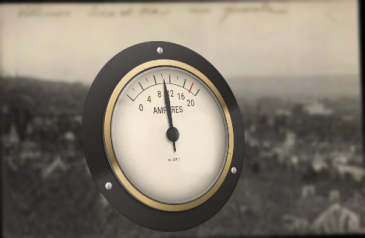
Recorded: 10 A
